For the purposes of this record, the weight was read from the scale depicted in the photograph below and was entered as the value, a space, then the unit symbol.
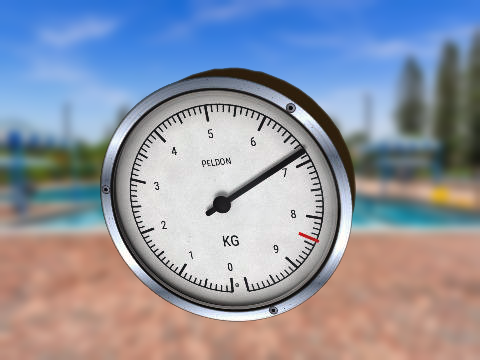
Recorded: 6.8 kg
